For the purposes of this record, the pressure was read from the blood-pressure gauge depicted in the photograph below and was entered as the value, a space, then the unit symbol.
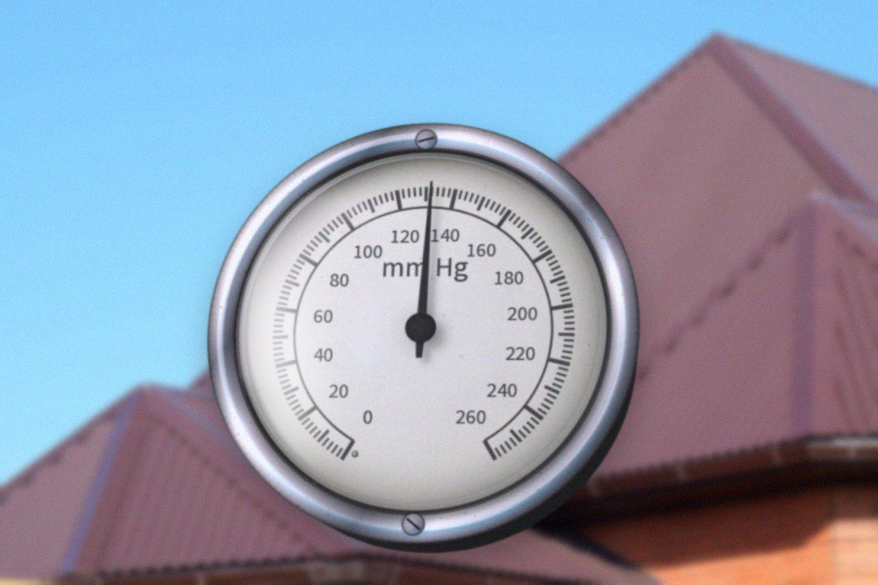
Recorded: 132 mmHg
